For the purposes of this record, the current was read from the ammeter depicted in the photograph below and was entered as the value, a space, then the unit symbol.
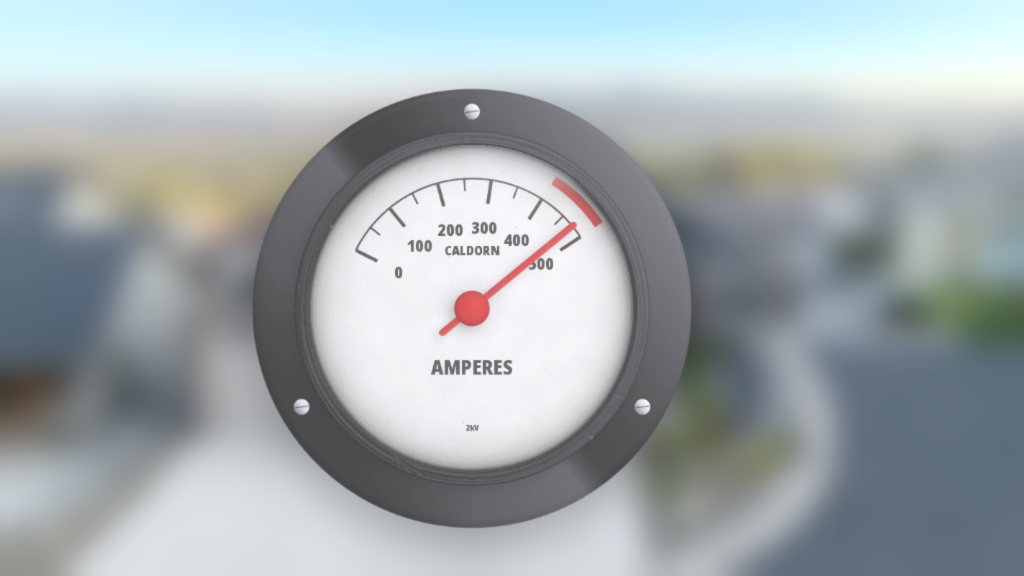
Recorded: 475 A
